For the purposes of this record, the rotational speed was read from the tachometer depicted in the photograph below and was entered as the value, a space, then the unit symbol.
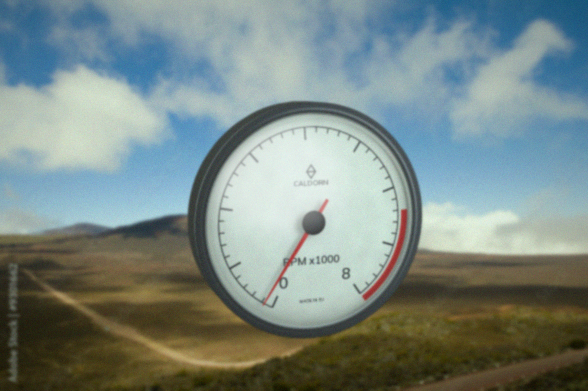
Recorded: 200 rpm
